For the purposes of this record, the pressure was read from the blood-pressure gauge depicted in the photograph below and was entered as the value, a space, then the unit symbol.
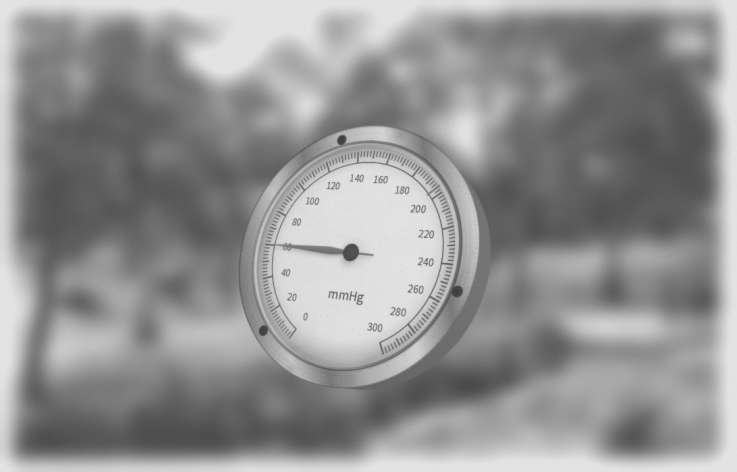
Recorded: 60 mmHg
